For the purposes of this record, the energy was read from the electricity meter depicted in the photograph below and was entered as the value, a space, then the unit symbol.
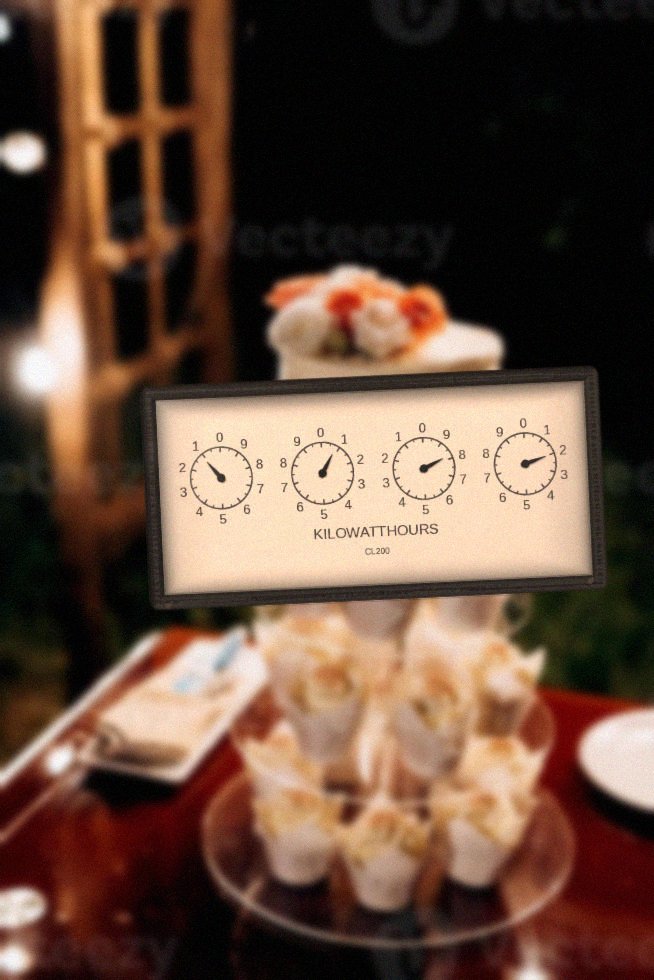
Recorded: 1082 kWh
